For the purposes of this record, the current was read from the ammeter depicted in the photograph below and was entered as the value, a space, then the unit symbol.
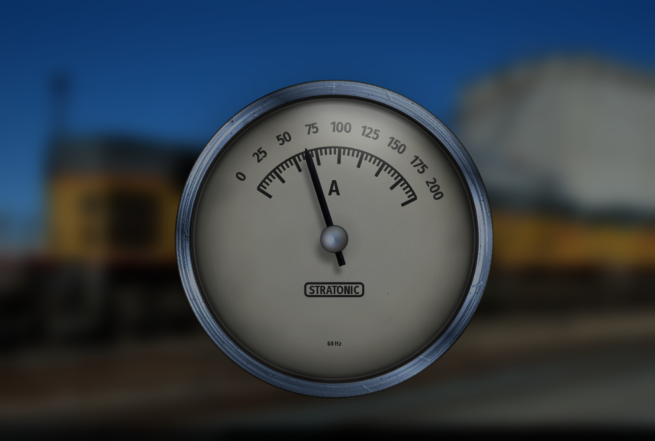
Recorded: 65 A
